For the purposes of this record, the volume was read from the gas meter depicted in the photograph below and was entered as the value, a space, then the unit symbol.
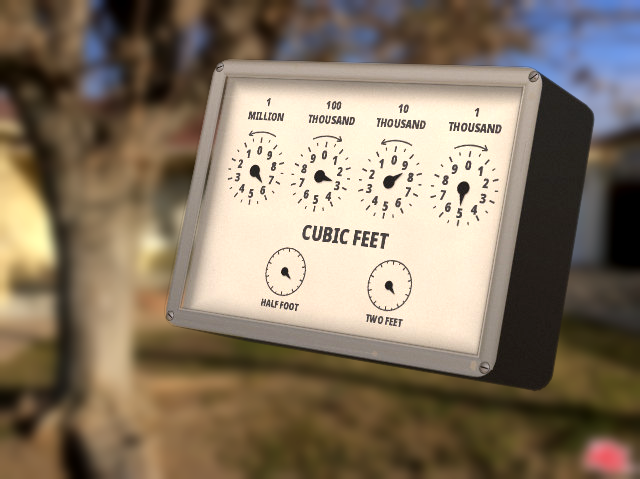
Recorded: 628500 ft³
